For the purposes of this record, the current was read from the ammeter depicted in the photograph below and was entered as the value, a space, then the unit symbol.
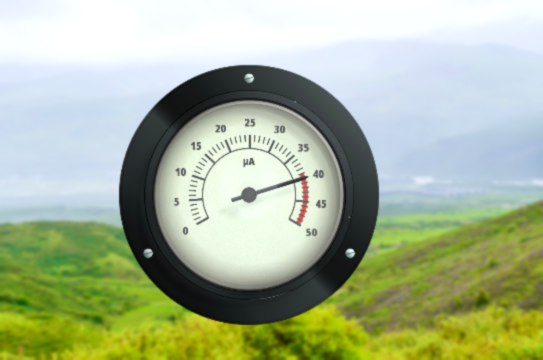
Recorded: 40 µA
